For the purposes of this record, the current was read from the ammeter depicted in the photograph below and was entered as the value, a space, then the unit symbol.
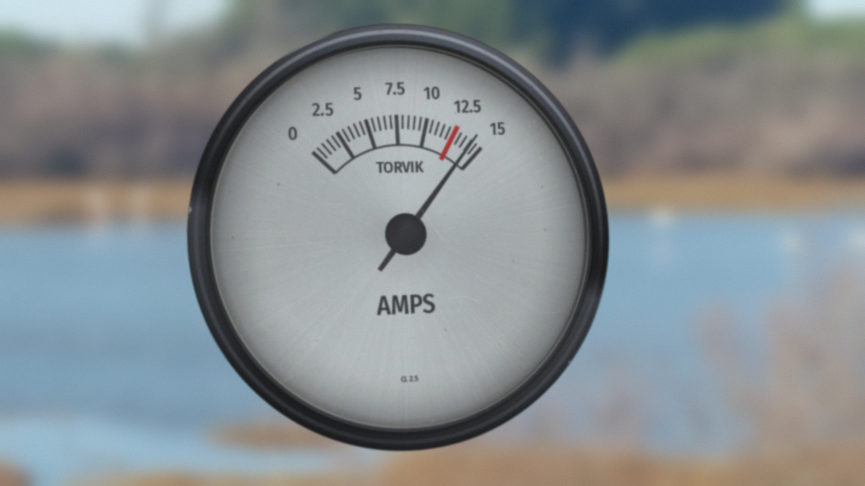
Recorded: 14 A
